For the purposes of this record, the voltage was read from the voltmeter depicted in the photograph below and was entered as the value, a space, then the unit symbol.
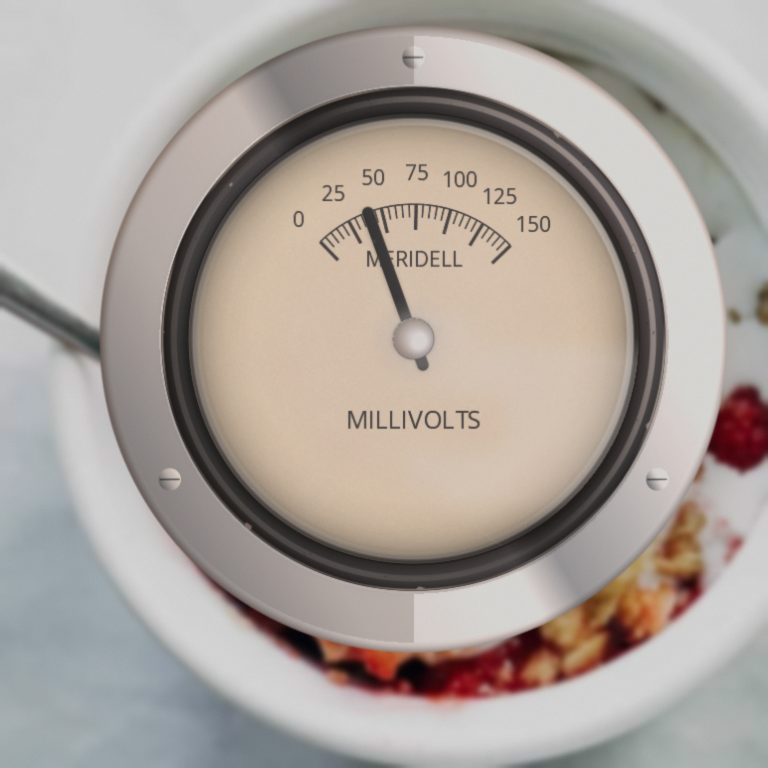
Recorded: 40 mV
